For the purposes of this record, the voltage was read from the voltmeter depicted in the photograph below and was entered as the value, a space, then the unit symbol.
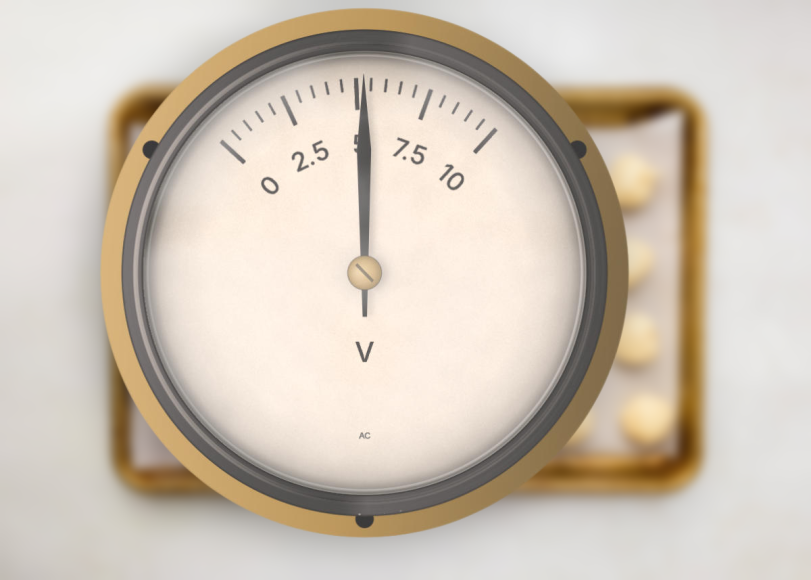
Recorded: 5.25 V
